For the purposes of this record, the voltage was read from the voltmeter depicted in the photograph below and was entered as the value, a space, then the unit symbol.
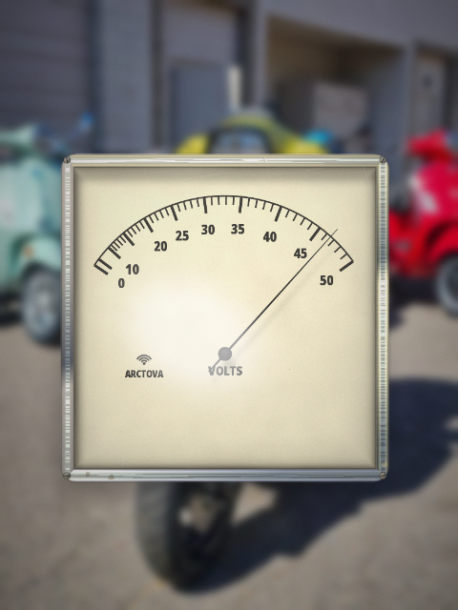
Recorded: 46.5 V
